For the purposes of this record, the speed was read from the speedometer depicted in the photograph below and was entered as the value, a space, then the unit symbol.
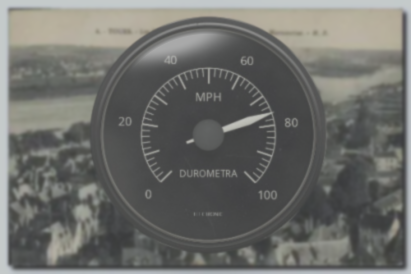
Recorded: 76 mph
